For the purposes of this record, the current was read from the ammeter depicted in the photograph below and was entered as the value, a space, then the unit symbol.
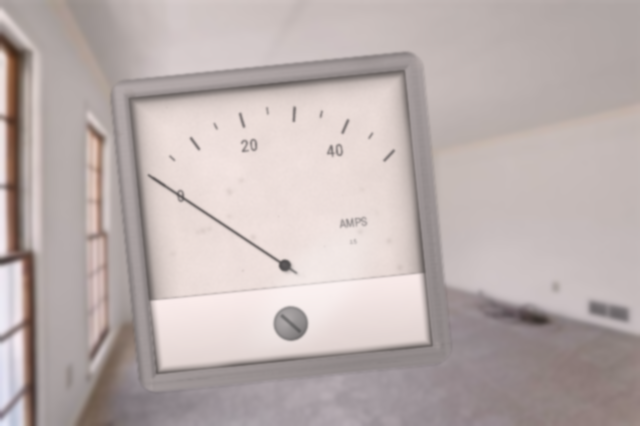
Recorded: 0 A
